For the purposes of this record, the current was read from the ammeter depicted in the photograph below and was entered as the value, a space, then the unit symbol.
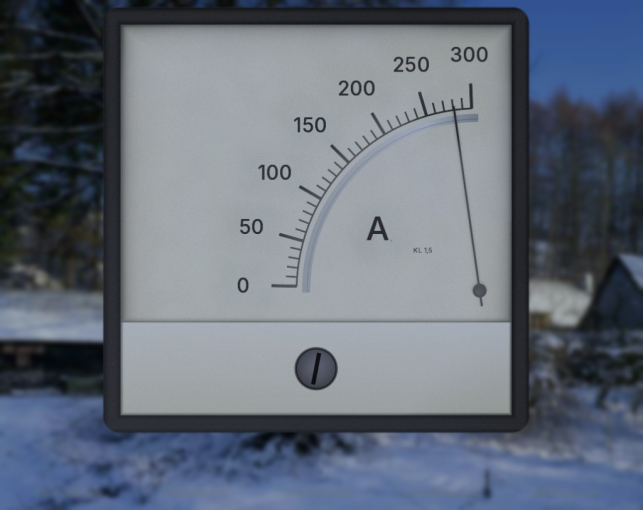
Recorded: 280 A
